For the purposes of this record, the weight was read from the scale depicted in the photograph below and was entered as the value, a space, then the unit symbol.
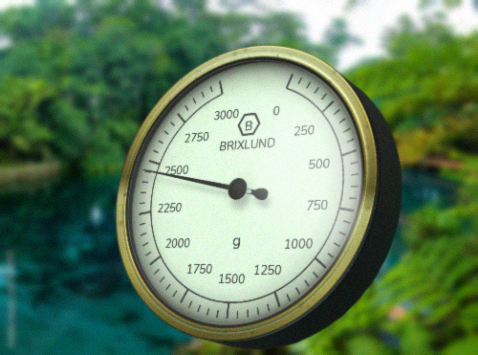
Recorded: 2450 g
